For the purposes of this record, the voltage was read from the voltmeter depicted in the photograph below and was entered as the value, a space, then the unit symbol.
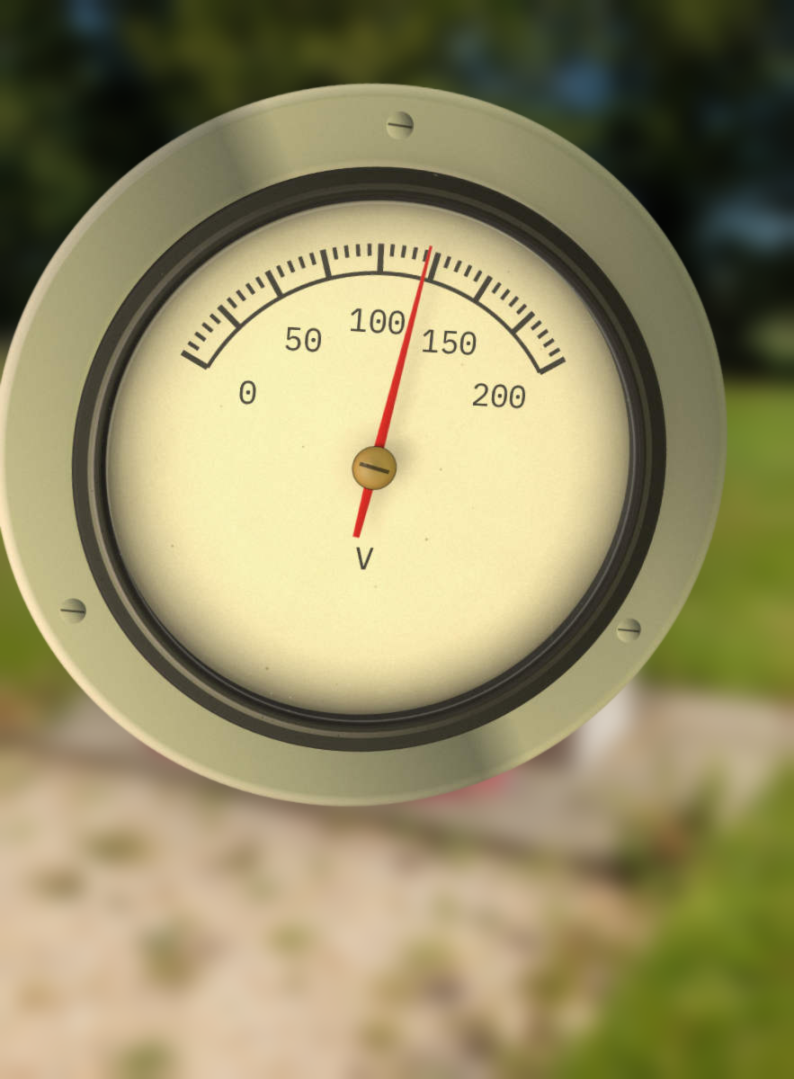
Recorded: 120 V
